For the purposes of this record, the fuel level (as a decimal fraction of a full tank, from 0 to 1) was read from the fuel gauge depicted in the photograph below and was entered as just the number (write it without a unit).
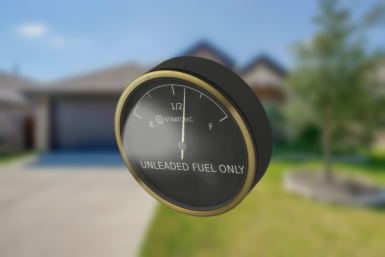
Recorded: 0.625
